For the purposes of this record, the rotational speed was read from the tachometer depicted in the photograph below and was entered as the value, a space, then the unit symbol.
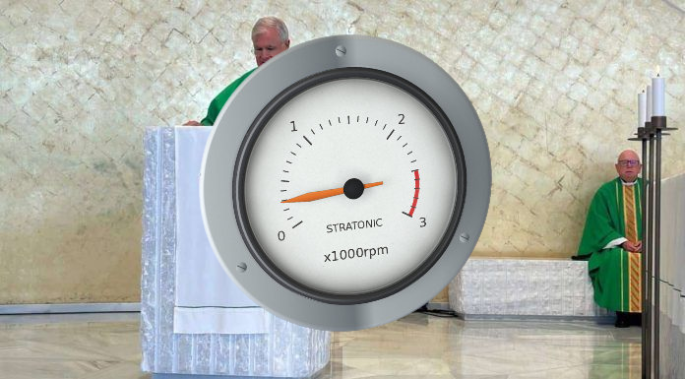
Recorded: 300 rpm
